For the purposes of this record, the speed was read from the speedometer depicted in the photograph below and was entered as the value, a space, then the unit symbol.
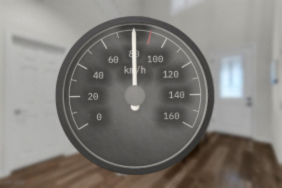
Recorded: 80 km/h
